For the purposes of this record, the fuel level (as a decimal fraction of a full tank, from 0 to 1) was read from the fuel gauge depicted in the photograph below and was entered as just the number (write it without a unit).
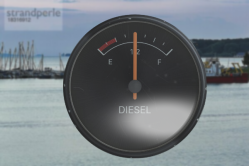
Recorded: 0.5
